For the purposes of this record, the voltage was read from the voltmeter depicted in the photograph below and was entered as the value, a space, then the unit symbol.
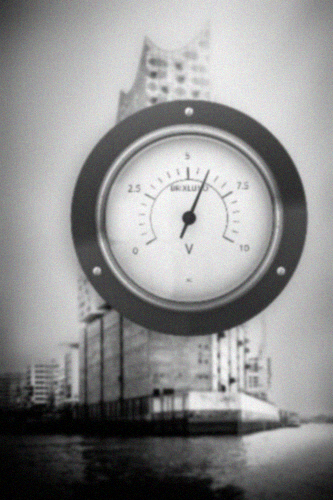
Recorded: 6 V
